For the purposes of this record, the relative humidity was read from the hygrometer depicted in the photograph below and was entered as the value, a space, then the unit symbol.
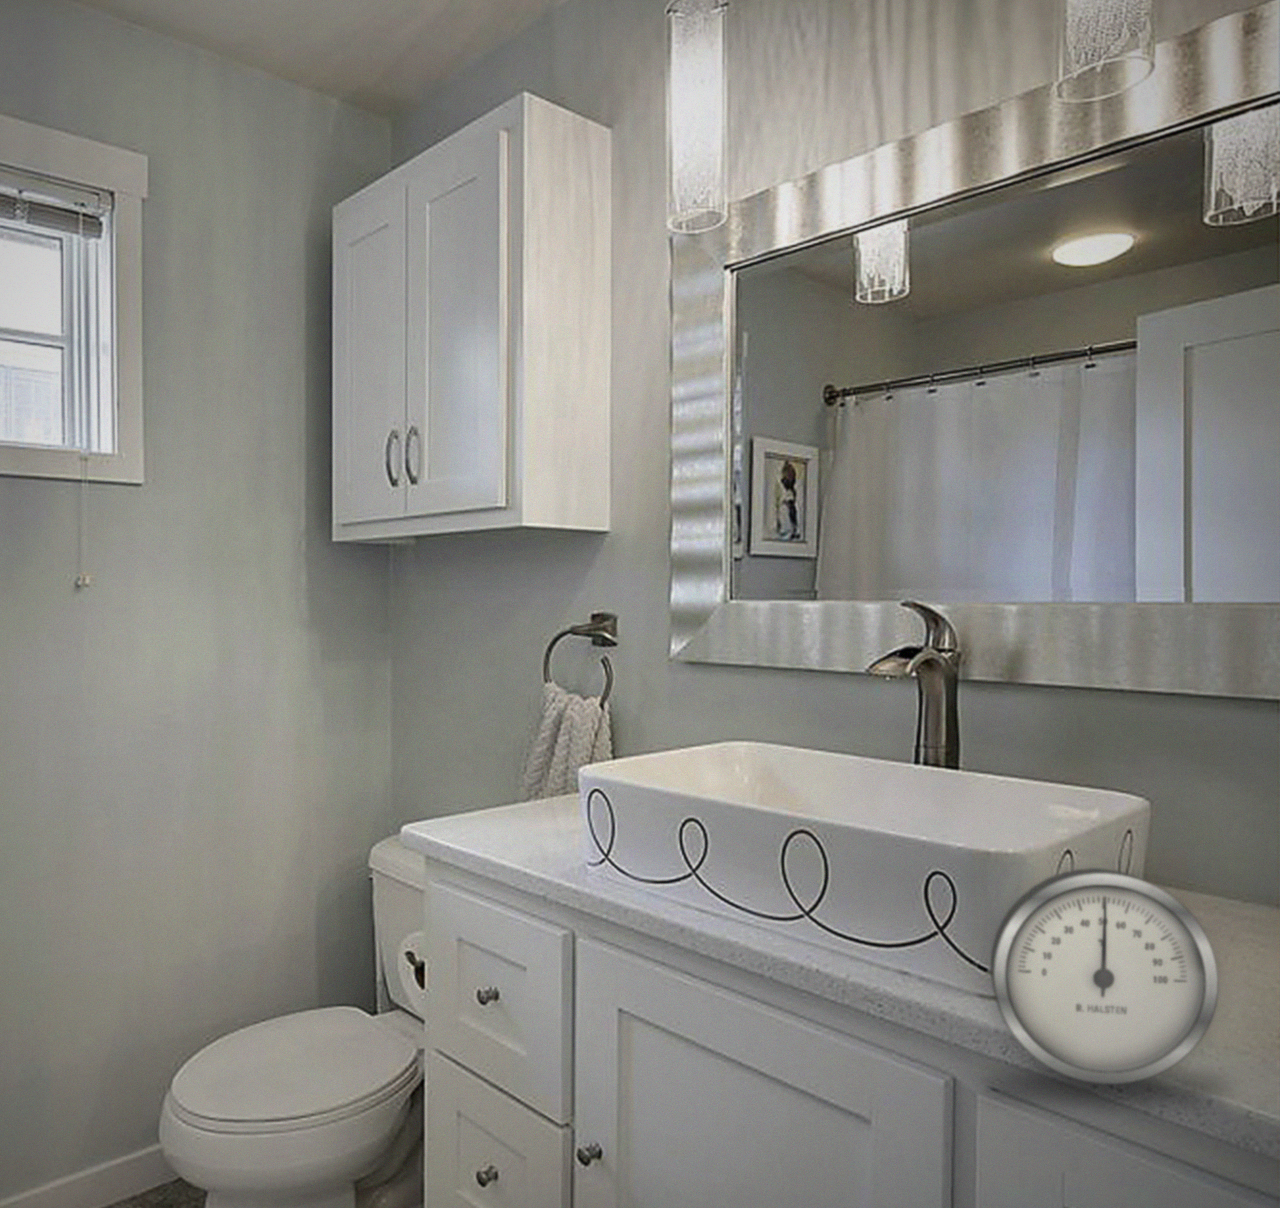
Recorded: 50 %
